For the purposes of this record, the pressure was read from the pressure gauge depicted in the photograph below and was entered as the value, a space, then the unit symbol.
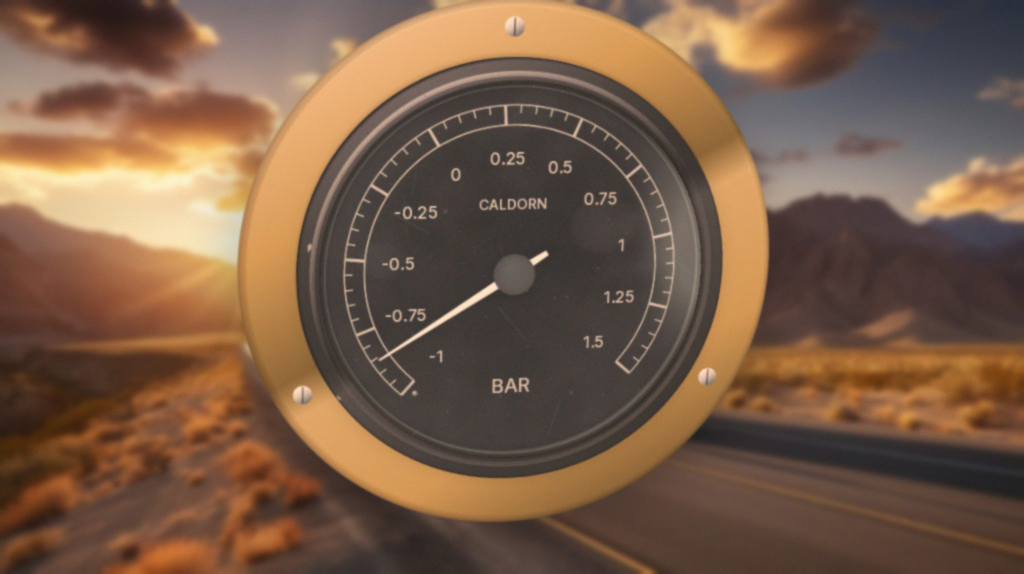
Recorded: -0.85 bar
